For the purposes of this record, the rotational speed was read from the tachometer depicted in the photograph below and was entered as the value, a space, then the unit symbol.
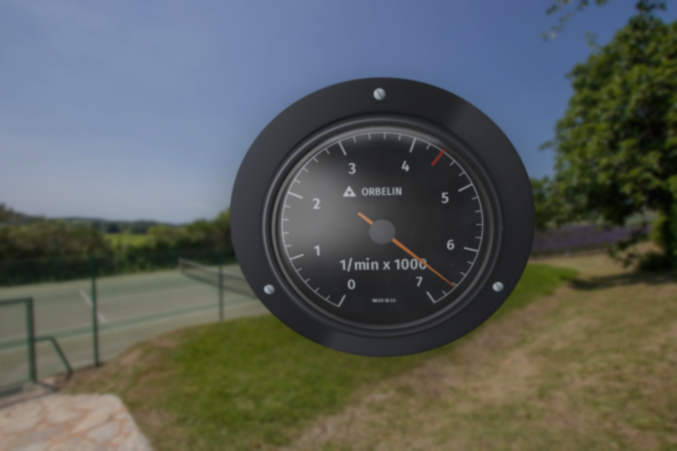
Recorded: 6600 rpm
